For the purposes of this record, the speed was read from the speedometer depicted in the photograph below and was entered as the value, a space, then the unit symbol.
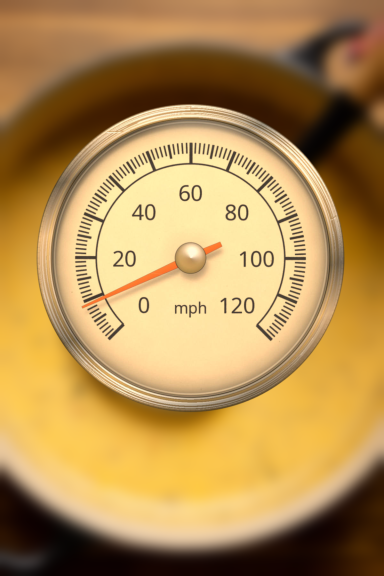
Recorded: 9 mph
